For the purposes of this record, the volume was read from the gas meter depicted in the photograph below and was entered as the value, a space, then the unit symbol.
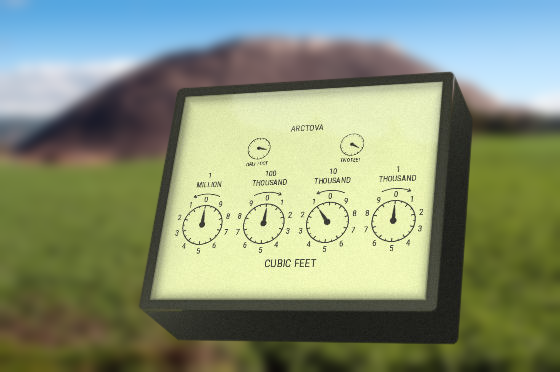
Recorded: 1000 ft³
